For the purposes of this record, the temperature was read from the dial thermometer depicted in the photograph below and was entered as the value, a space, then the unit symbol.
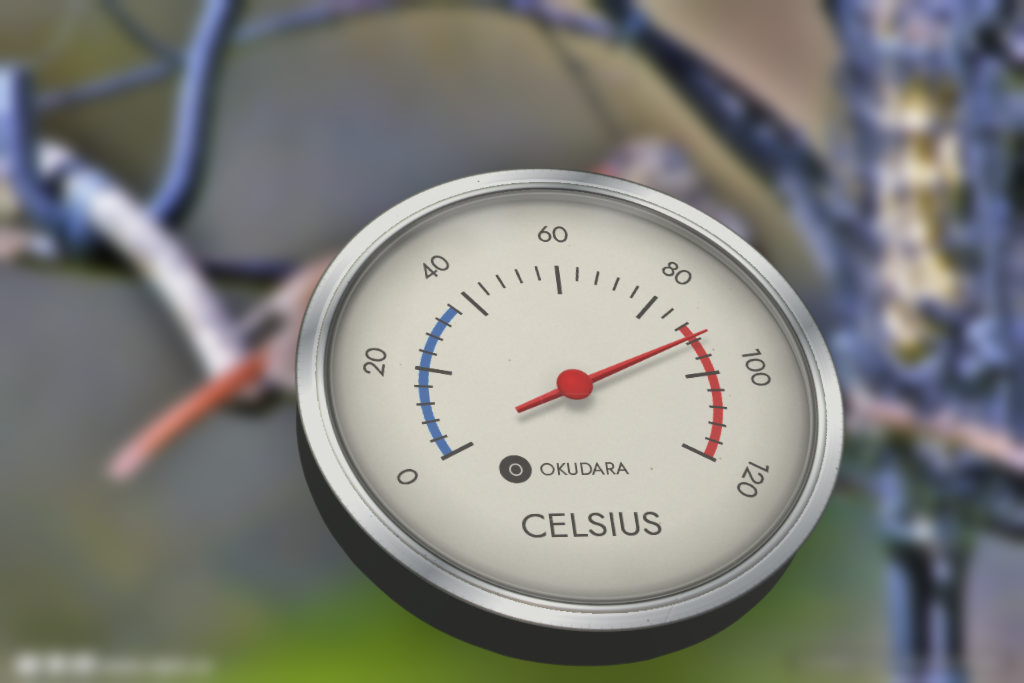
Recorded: 92 °C
